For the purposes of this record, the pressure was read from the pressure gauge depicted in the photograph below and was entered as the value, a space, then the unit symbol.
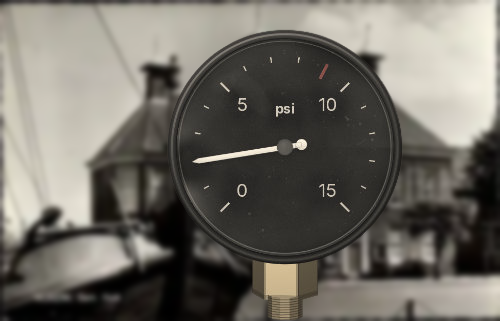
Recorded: 2 psi
